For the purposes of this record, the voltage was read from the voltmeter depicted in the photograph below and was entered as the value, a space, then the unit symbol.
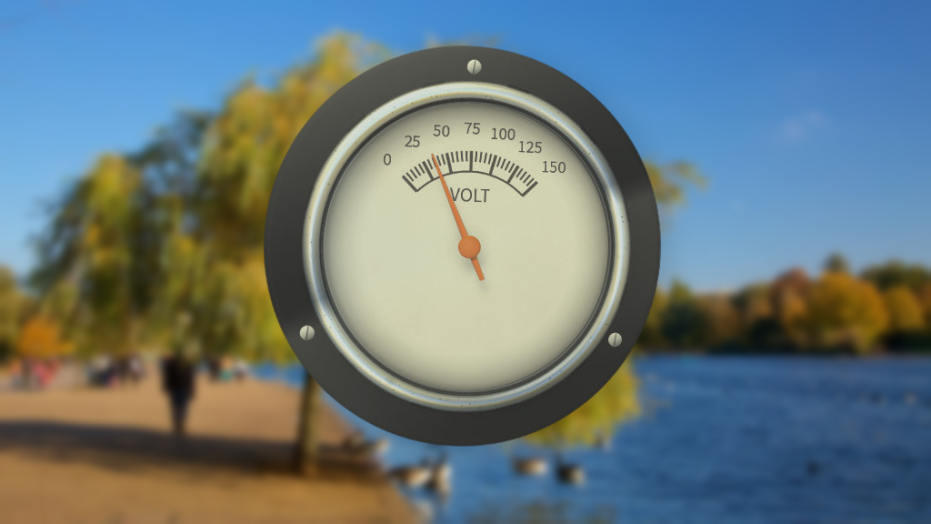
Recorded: 35 V
